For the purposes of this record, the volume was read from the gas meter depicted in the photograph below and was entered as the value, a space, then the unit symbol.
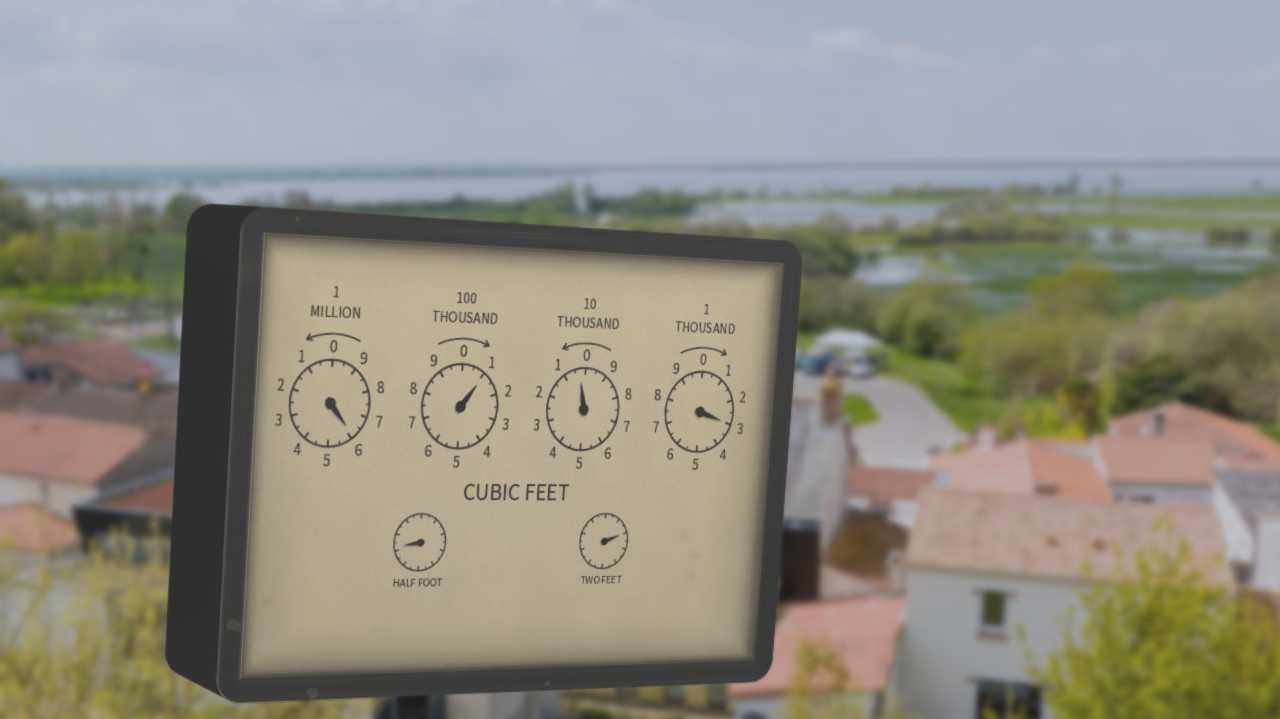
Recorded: 610300 ft³
